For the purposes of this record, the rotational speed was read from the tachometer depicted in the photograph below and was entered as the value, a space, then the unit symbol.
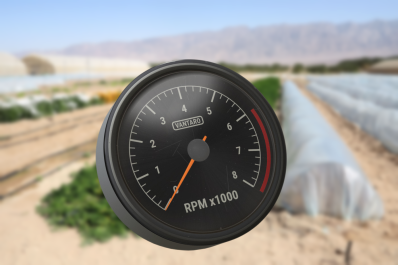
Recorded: 0 rpm
